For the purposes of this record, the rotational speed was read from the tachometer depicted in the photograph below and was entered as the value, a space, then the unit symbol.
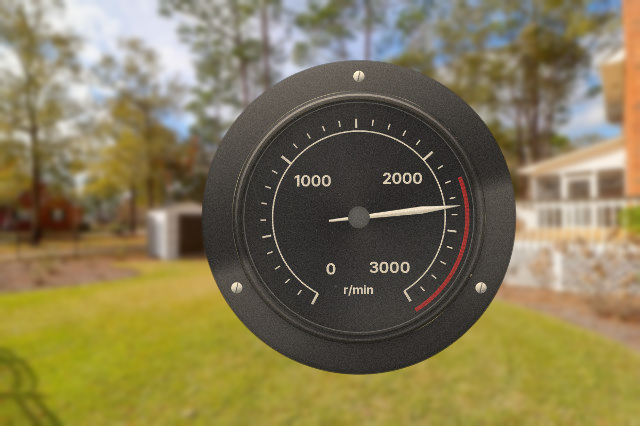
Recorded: 2350 rpm
